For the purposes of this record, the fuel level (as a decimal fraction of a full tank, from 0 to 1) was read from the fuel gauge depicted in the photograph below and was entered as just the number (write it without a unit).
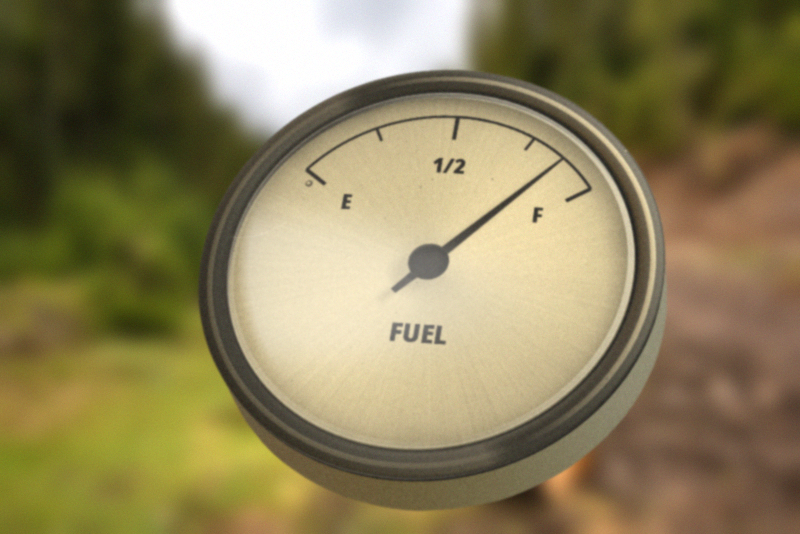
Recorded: 0.875
